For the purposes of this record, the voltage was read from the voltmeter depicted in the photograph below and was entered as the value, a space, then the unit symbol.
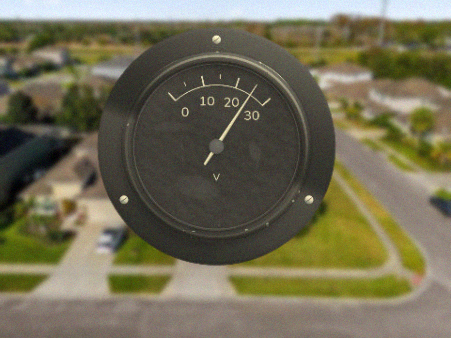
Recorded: 25 V
